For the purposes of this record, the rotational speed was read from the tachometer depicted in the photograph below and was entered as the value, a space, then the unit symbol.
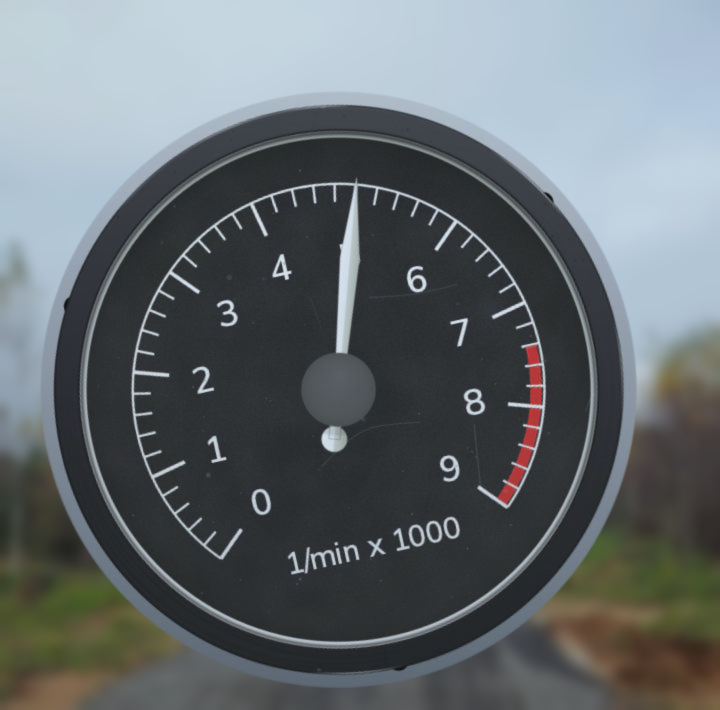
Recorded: 5000 rpm
